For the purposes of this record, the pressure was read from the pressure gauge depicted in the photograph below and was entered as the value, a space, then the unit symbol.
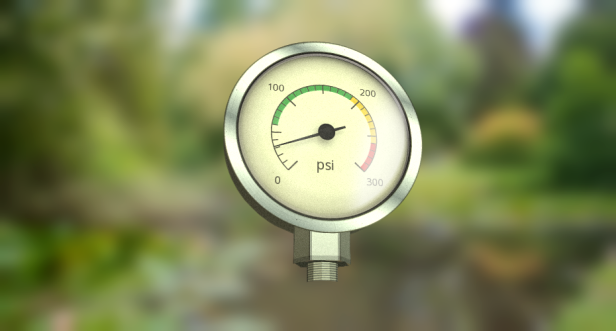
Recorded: 30 psi
